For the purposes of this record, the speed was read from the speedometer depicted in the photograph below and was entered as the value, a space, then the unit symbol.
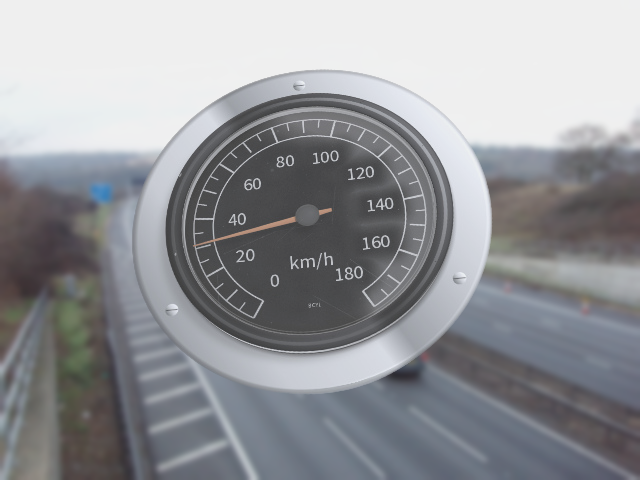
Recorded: 30 km/h
